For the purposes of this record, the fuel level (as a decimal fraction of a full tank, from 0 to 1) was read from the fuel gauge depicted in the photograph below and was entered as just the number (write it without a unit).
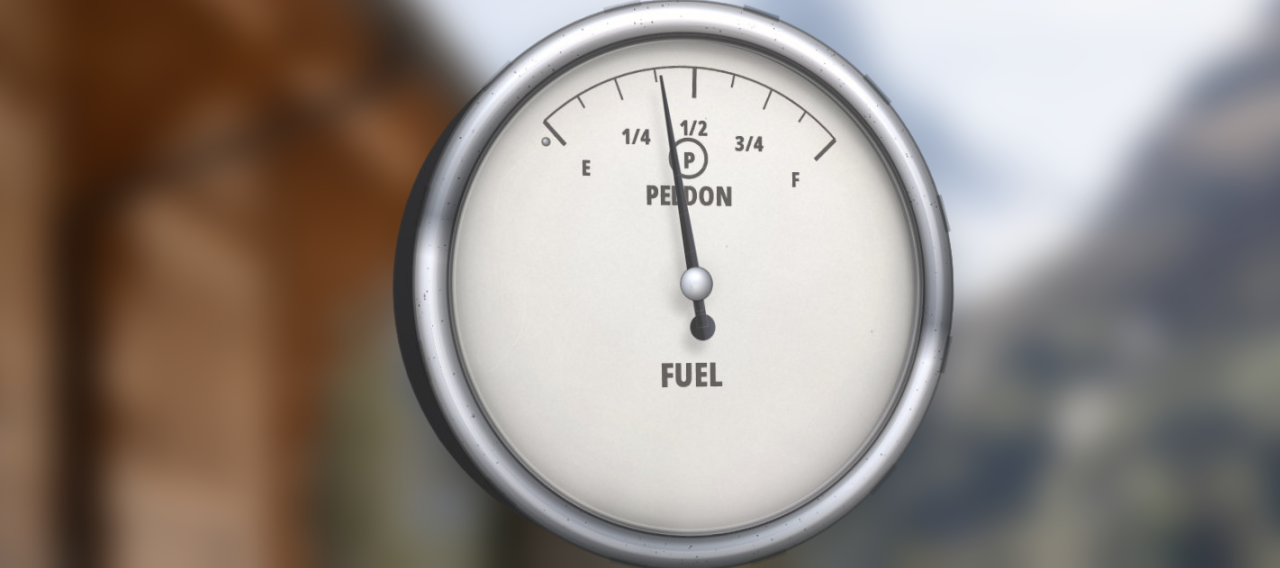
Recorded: 0.375
